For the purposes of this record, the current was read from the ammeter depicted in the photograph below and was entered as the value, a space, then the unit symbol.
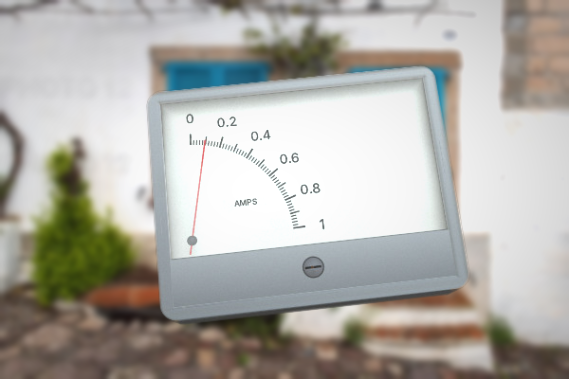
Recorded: 0.1 A
